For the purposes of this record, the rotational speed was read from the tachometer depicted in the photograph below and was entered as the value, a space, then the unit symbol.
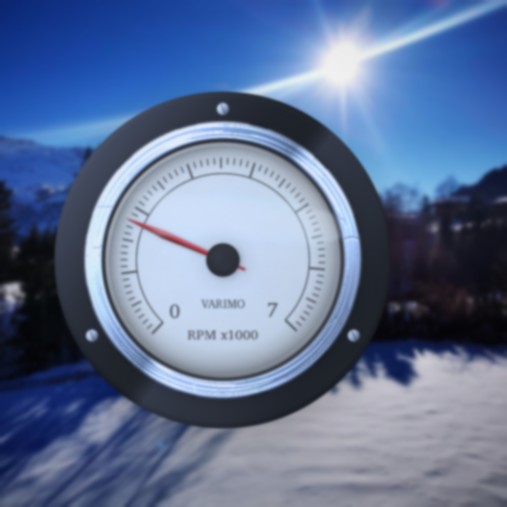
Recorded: 1800 rpm
